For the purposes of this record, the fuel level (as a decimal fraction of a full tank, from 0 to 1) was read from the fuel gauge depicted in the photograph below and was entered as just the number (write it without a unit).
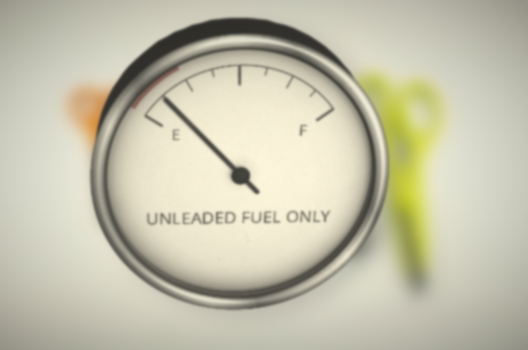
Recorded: 0.125
